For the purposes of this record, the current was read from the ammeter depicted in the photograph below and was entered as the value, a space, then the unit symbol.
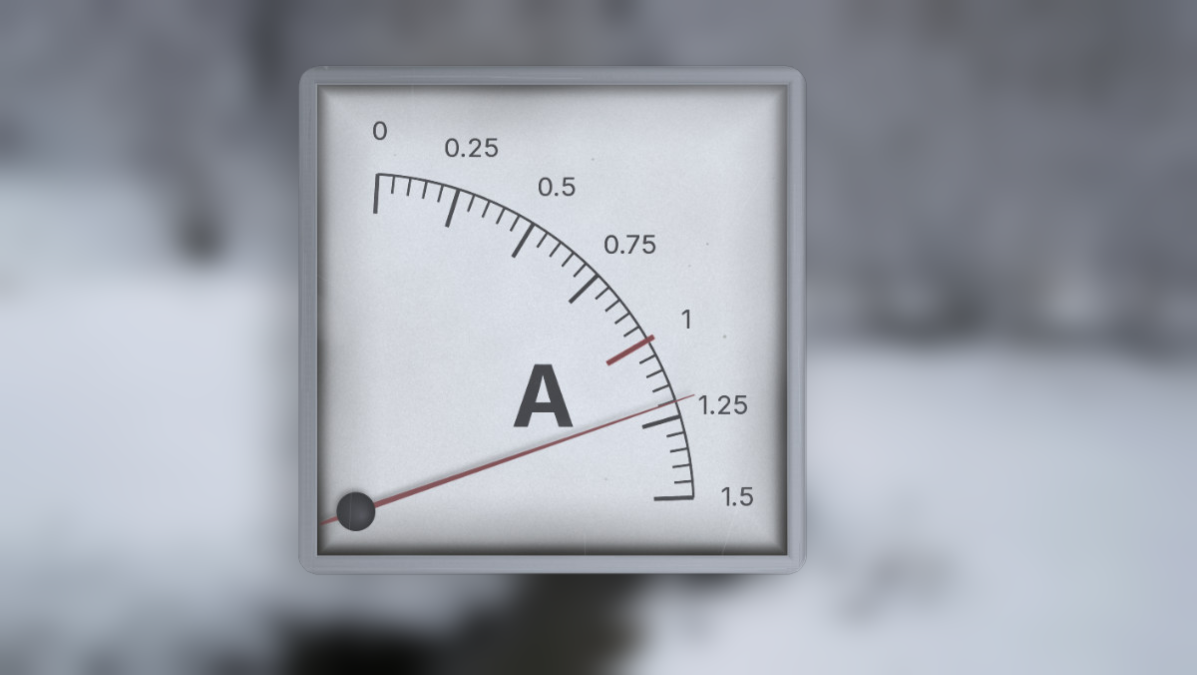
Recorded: 1.2 A
